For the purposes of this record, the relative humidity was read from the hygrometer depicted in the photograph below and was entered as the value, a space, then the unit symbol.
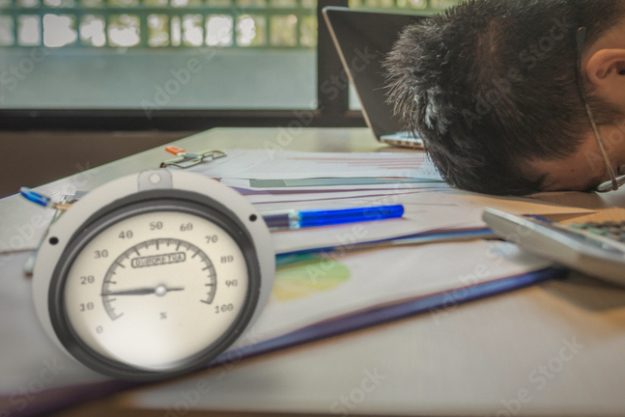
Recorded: 15 %
